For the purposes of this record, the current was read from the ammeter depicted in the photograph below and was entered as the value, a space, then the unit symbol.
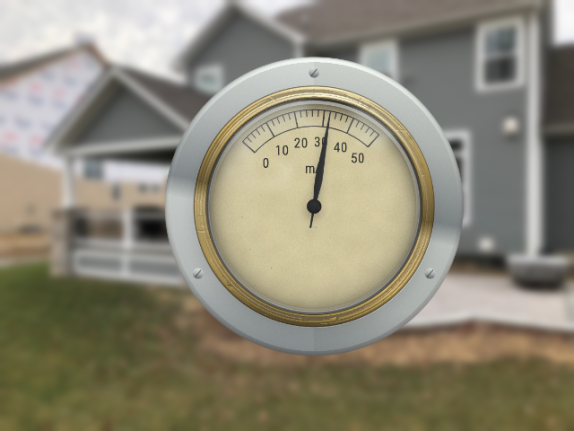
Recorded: 32 mA
